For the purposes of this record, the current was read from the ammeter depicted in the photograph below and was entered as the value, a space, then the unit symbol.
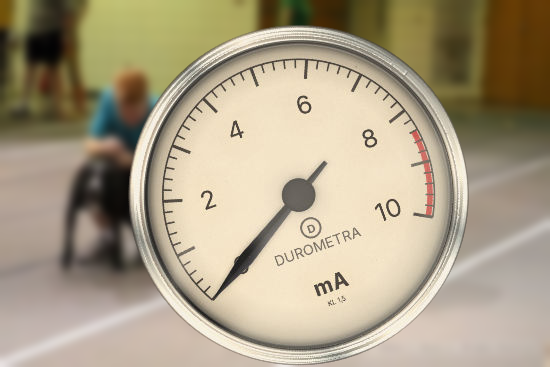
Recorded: 0 mA
